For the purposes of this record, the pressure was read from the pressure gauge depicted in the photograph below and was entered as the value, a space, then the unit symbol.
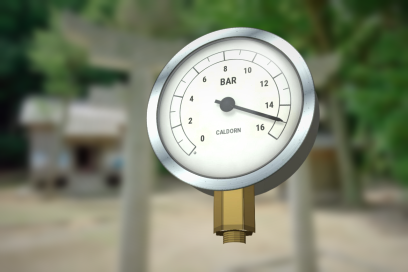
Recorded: 15 bar
